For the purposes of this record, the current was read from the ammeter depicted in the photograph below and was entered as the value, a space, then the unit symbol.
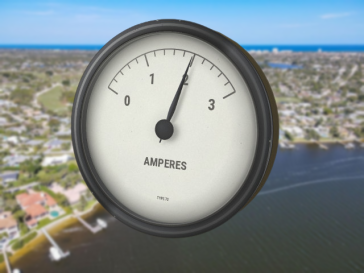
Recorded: 2 A
